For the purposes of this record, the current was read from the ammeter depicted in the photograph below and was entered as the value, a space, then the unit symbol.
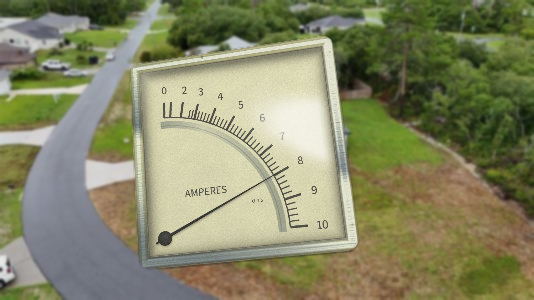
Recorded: 8 A
